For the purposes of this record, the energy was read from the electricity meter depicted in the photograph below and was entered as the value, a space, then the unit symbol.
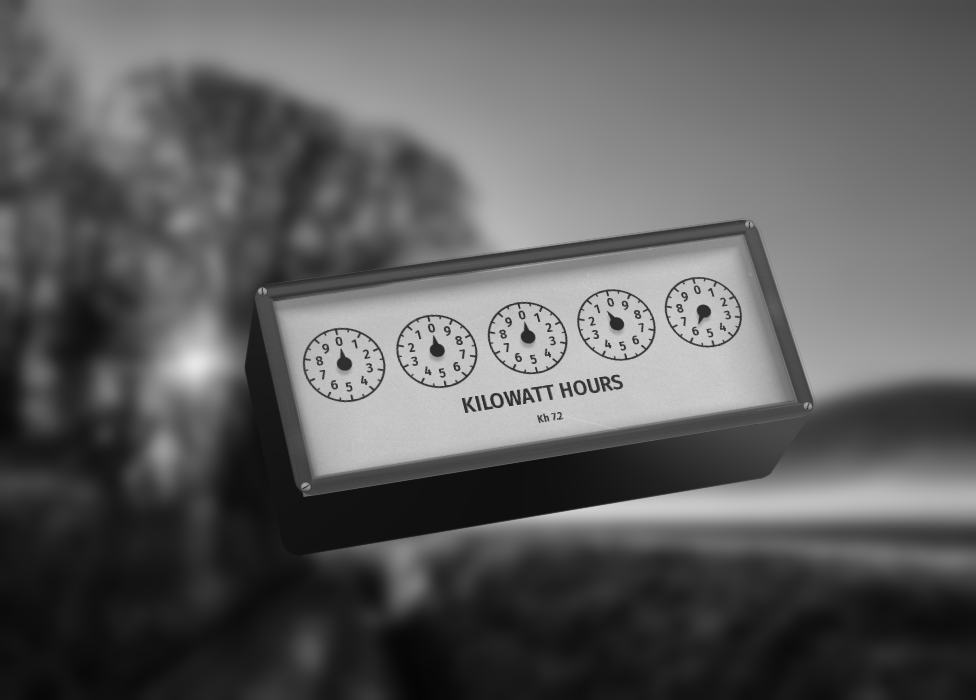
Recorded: 6 kWh
